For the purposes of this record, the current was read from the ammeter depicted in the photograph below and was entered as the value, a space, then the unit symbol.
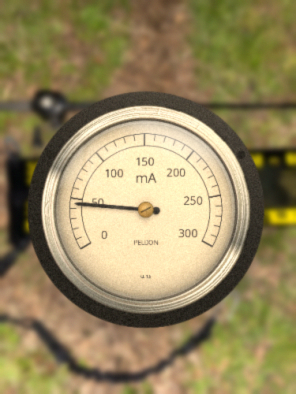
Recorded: 45 mA
